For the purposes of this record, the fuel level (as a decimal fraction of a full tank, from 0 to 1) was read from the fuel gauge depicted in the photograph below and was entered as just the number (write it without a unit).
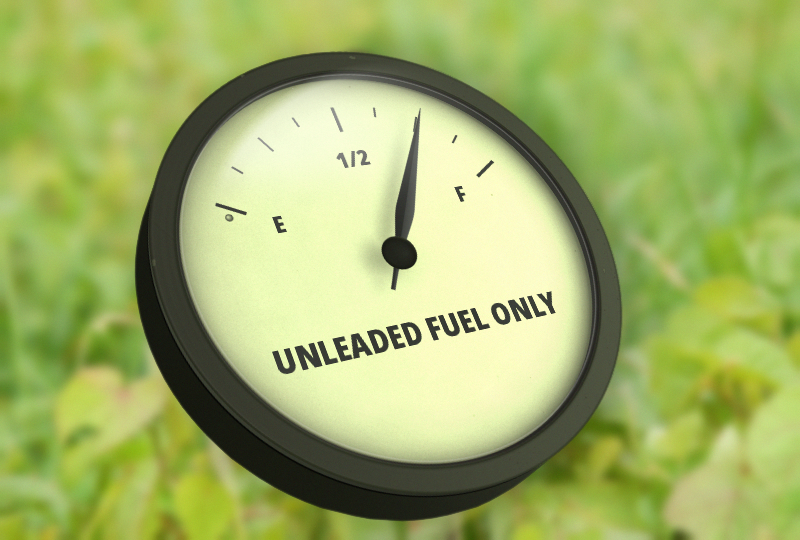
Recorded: 0.75
